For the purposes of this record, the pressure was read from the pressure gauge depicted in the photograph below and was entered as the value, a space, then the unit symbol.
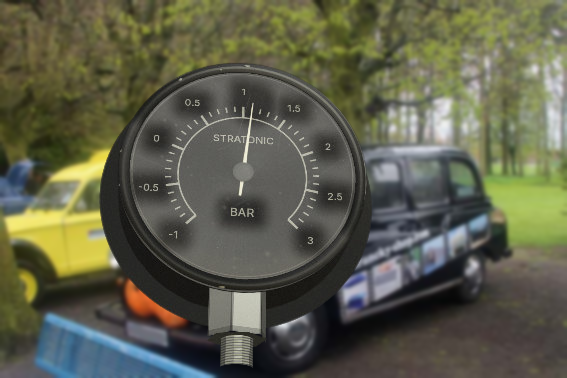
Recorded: 1.1 bar
